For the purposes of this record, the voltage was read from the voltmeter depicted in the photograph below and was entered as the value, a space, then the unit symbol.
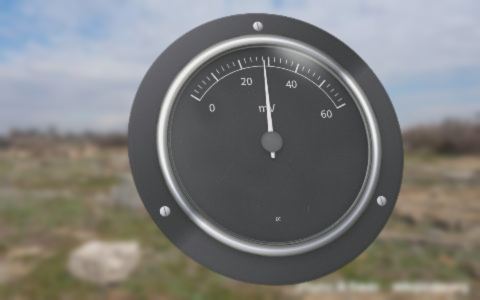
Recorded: 28 mV
